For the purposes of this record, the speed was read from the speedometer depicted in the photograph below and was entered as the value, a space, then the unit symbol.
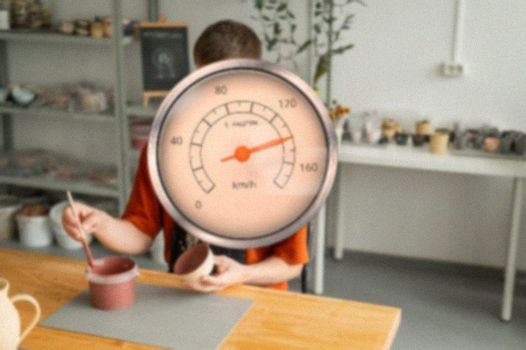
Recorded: 140 km/h
